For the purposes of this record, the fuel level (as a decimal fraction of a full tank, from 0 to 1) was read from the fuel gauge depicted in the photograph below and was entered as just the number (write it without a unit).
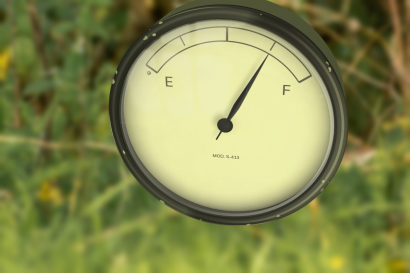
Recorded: 0.75
